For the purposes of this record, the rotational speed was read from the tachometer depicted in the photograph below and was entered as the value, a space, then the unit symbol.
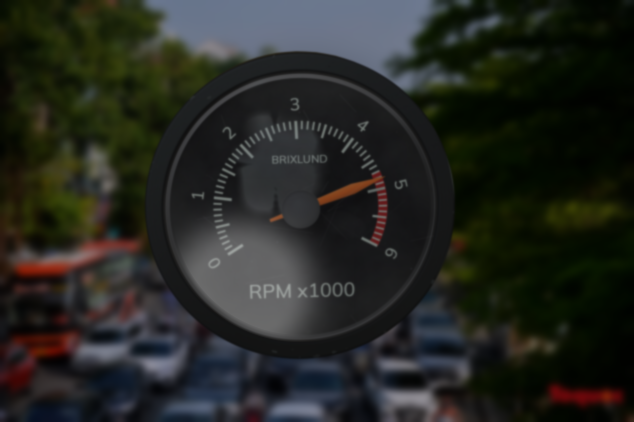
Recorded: 4800 rpm
